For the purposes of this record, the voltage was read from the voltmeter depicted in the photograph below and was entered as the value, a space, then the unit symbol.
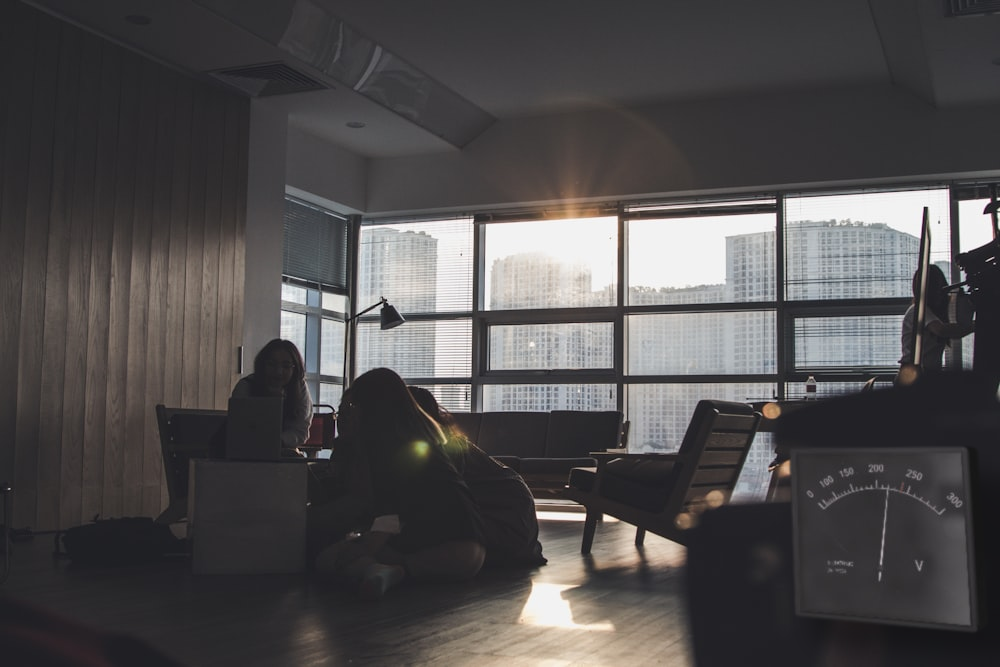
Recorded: 220 V
